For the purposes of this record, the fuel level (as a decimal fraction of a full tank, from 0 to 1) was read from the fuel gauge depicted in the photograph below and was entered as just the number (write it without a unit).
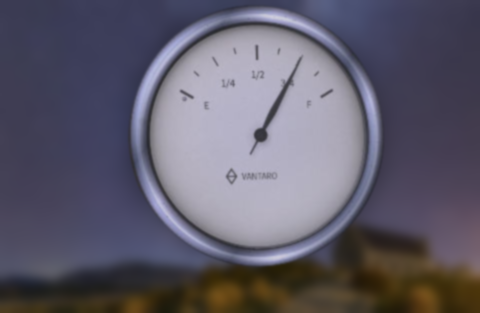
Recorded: 0.75
